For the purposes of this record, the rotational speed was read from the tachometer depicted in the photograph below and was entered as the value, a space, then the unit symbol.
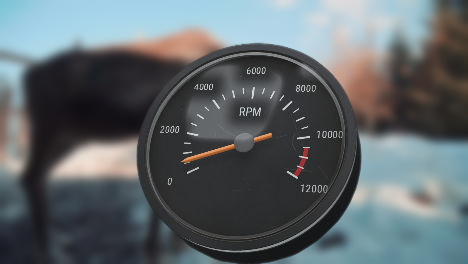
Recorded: 500 rpm
